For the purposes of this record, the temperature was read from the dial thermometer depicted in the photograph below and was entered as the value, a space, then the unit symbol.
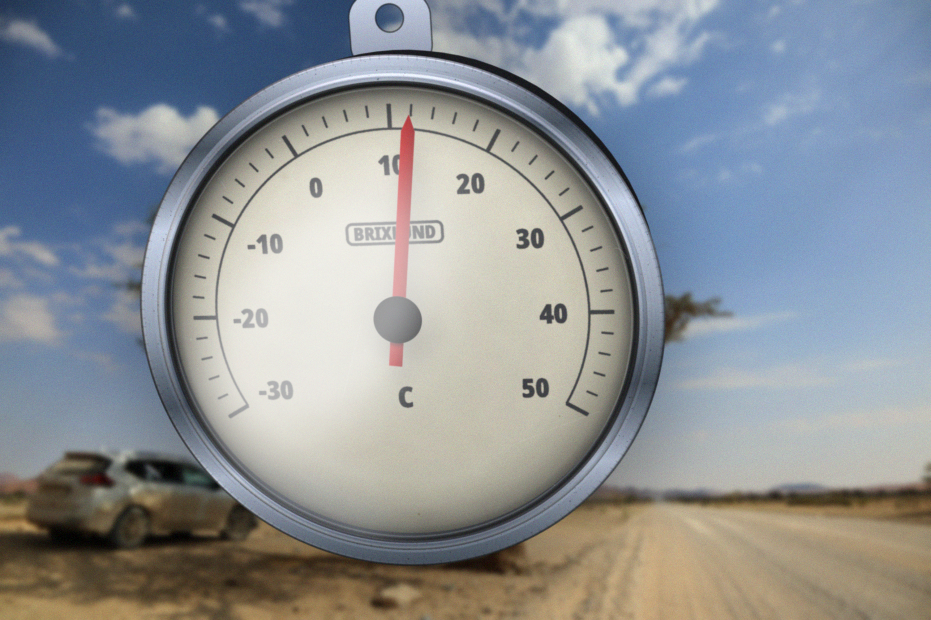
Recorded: 12 °C
